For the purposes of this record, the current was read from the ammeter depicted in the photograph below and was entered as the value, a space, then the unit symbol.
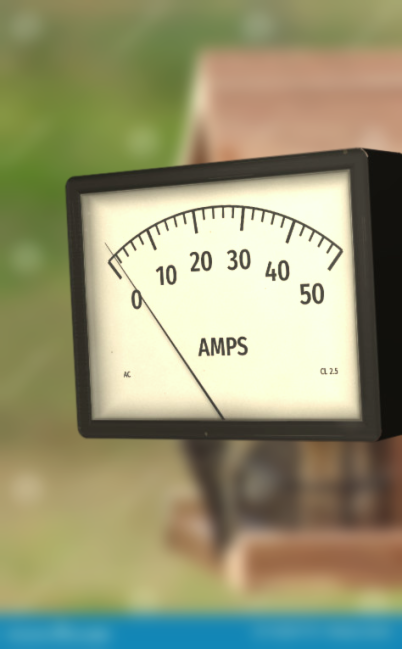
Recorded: 2 A
